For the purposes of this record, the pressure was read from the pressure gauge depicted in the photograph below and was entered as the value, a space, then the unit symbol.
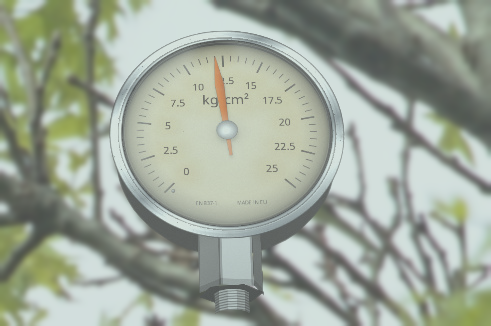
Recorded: 12 kg/cm²
